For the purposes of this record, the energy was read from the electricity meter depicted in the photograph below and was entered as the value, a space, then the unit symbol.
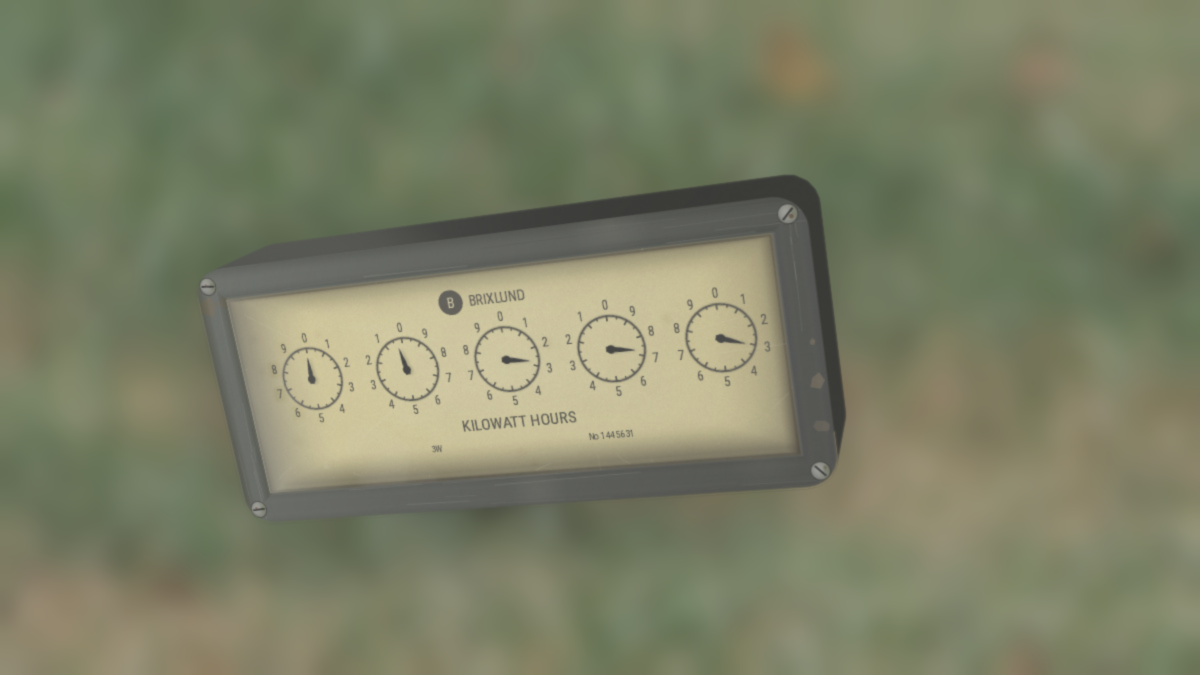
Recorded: 273 kWh
